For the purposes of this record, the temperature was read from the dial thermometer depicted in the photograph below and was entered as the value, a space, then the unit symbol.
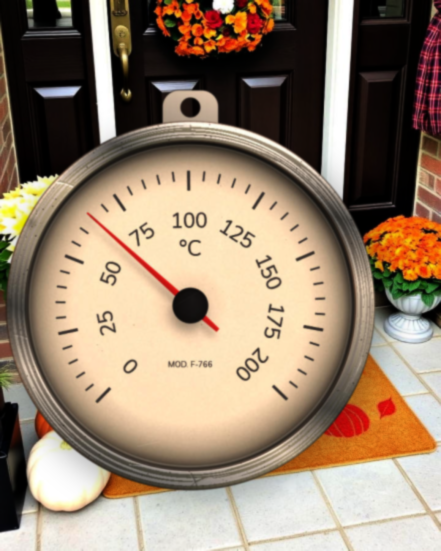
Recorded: 65 °C
